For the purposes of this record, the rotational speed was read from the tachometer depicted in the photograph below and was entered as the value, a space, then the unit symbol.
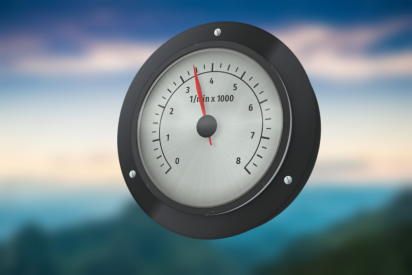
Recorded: 3500 rpm
